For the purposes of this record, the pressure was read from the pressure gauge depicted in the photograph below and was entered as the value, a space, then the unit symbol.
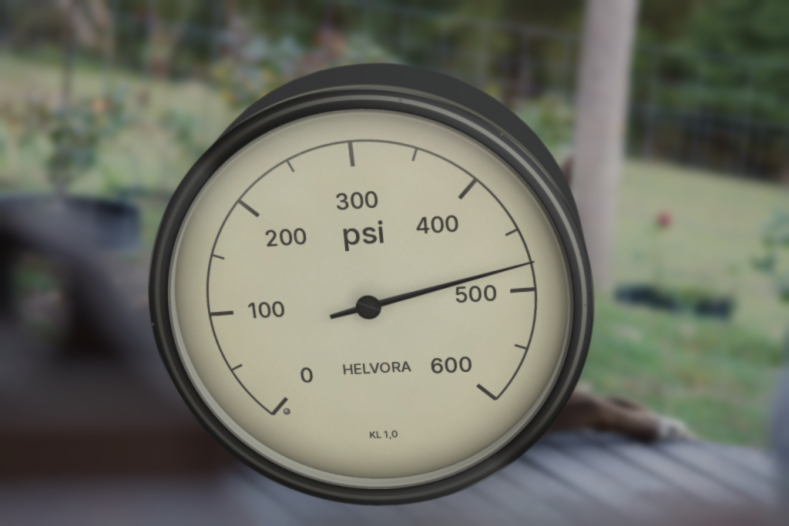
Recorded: 475 psi
